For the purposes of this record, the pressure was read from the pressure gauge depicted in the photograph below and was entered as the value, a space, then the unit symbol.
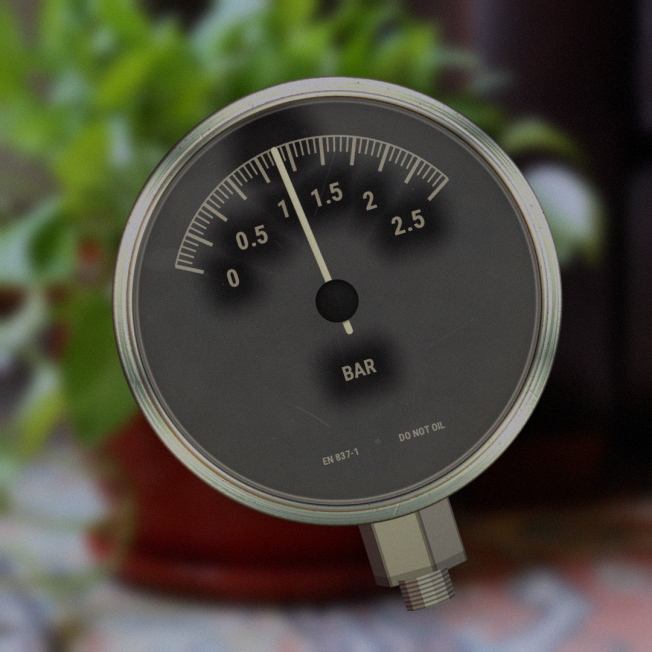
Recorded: 1.15 bar
